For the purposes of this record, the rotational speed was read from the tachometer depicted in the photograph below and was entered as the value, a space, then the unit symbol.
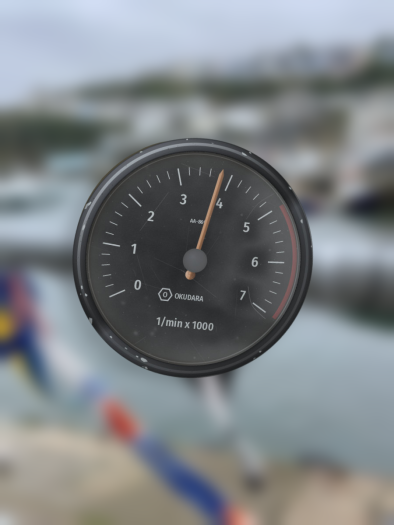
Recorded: 3800 rpm
